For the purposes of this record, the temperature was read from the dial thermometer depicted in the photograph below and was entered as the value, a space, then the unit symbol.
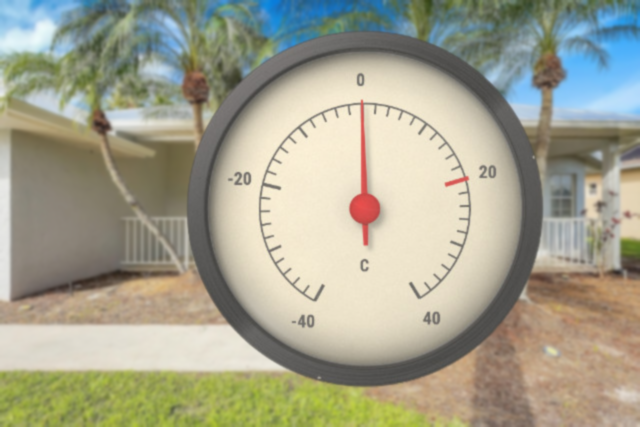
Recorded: 0 °C
